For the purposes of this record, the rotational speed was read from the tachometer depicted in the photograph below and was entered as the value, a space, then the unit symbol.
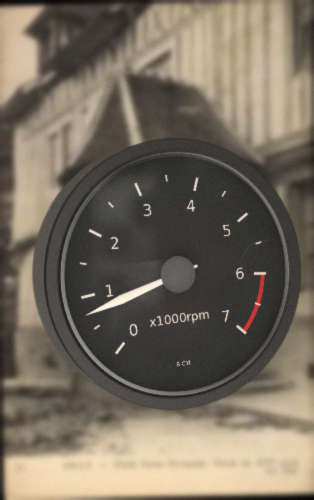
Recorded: 750 rpm
